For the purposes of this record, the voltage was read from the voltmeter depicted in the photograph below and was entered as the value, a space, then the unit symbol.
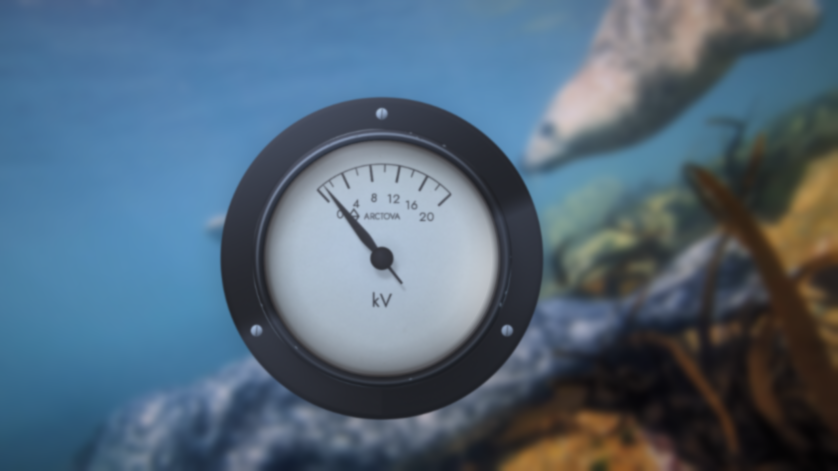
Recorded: 1 kV
